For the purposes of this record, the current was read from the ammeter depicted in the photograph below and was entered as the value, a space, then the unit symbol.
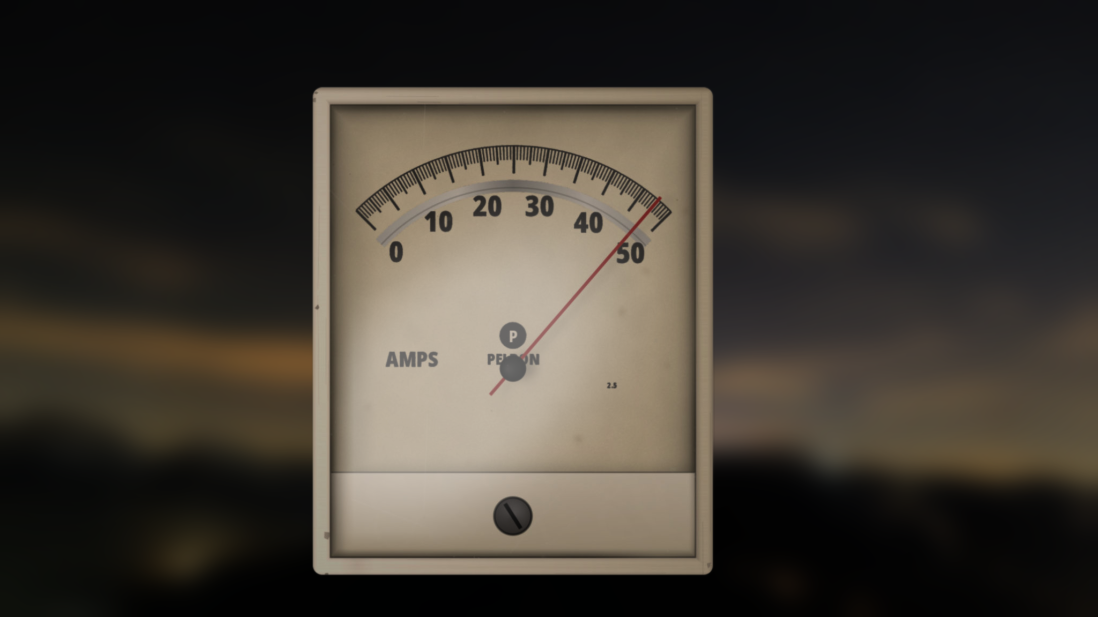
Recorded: 47.5 A
